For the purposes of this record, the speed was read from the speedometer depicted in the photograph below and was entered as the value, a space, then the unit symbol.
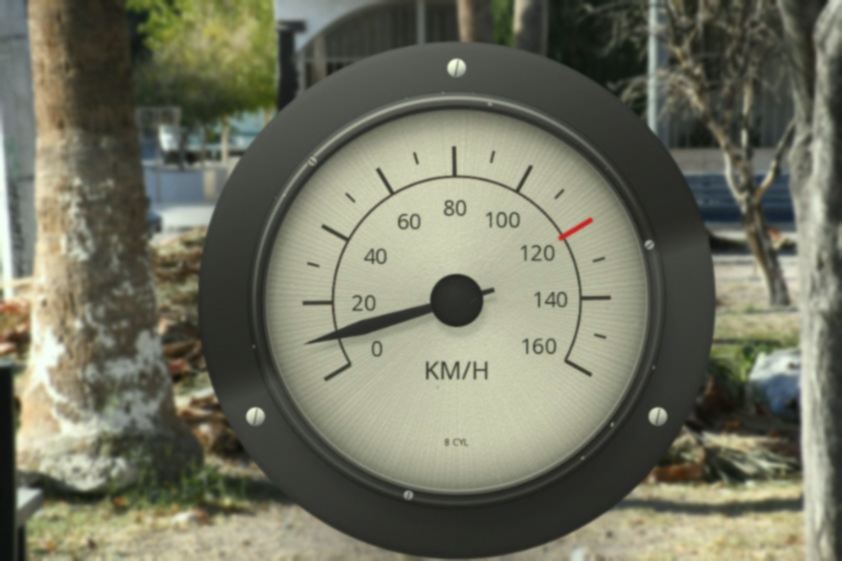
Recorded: 10 km/h
